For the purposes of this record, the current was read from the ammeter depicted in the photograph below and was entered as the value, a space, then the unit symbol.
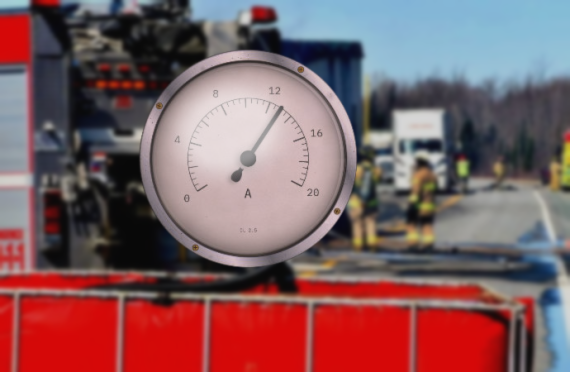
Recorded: 13 A
